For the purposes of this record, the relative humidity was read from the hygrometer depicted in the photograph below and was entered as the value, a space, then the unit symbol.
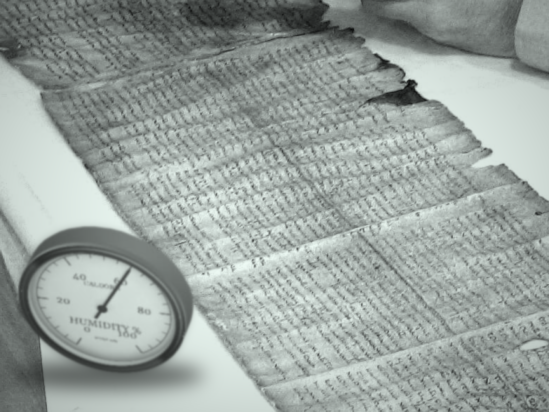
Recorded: 60 %
